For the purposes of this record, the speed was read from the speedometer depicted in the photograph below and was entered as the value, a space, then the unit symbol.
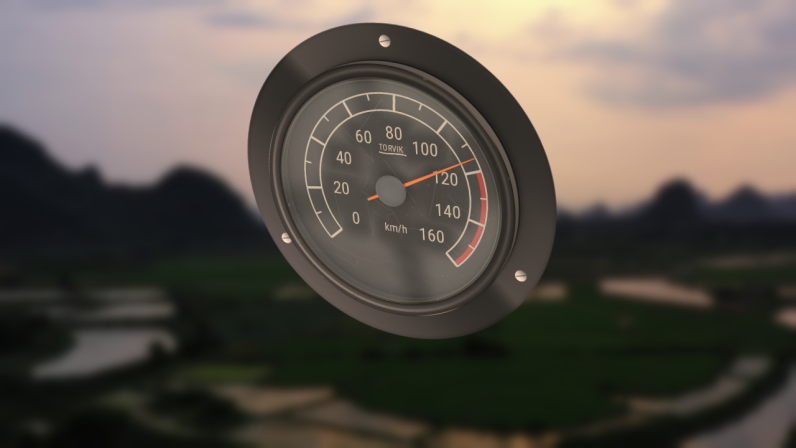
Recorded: 115 km/h
